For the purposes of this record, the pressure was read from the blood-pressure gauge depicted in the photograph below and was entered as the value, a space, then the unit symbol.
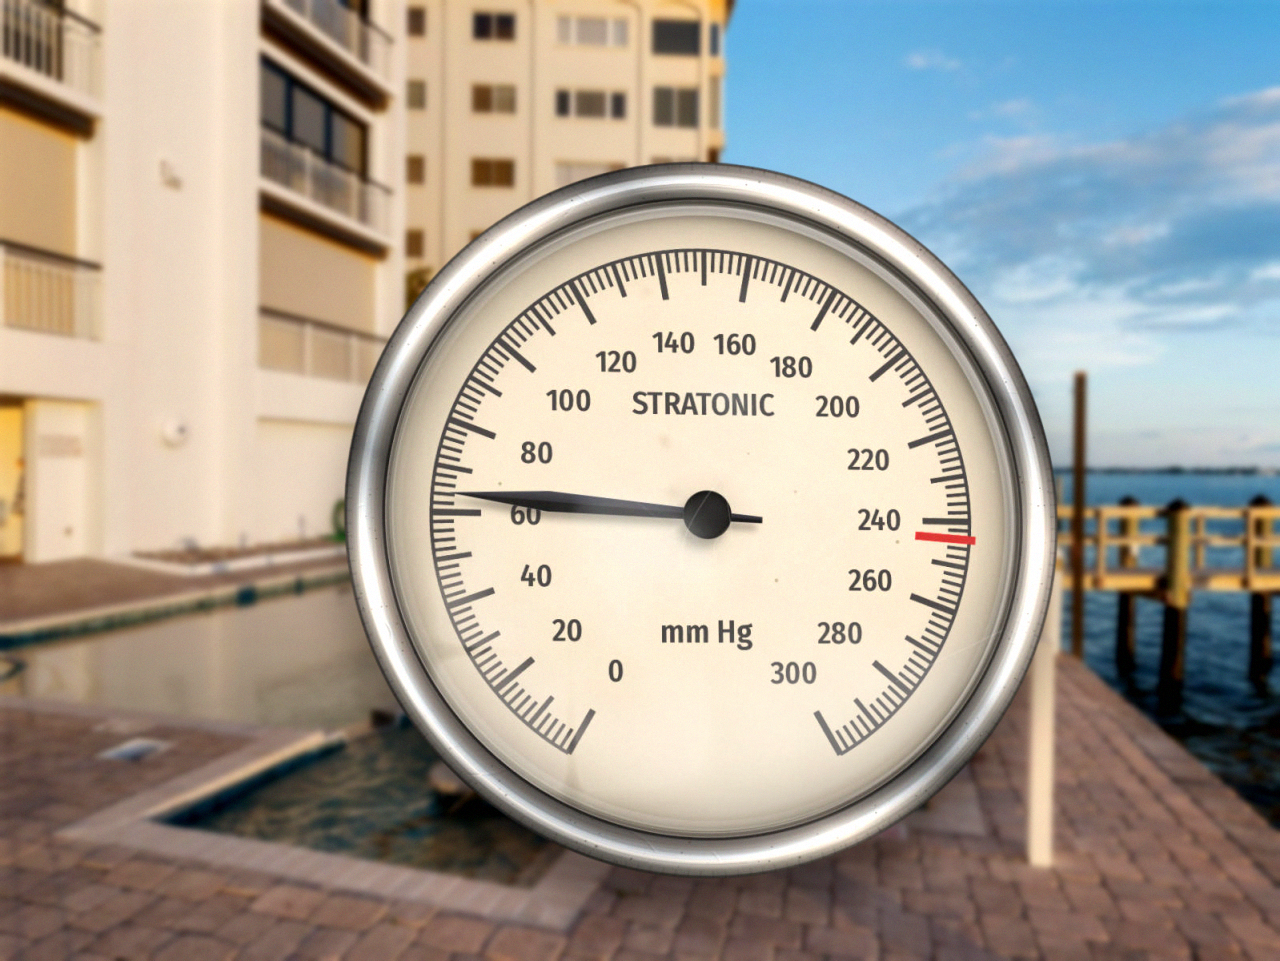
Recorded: 64 mmHg
